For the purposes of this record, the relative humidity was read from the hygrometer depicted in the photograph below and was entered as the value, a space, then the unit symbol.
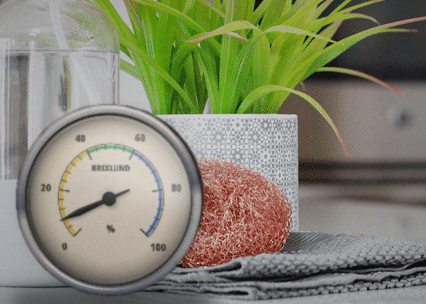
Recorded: 8 %
